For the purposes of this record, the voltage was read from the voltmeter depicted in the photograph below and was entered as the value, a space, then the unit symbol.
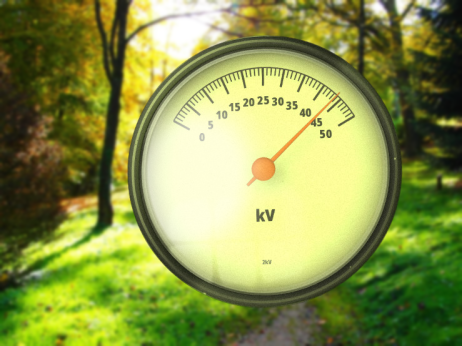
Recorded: 44 kV
